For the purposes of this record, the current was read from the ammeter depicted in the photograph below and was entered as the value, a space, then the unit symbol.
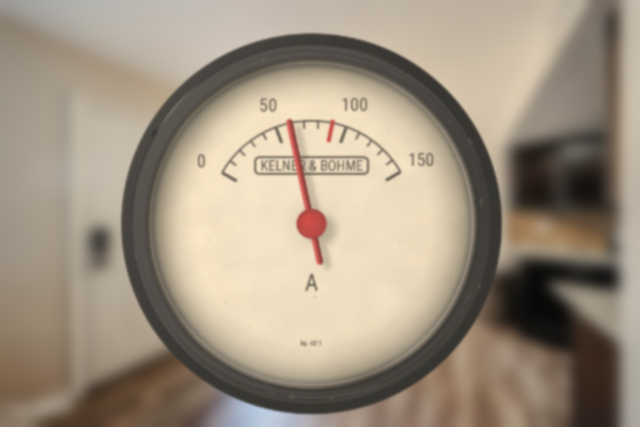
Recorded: 60 A
